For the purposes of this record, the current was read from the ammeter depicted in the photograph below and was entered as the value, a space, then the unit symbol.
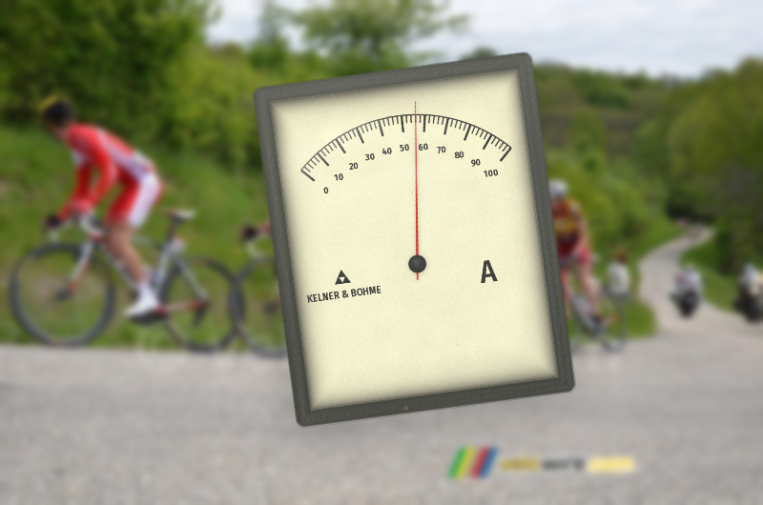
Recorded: 56 A
